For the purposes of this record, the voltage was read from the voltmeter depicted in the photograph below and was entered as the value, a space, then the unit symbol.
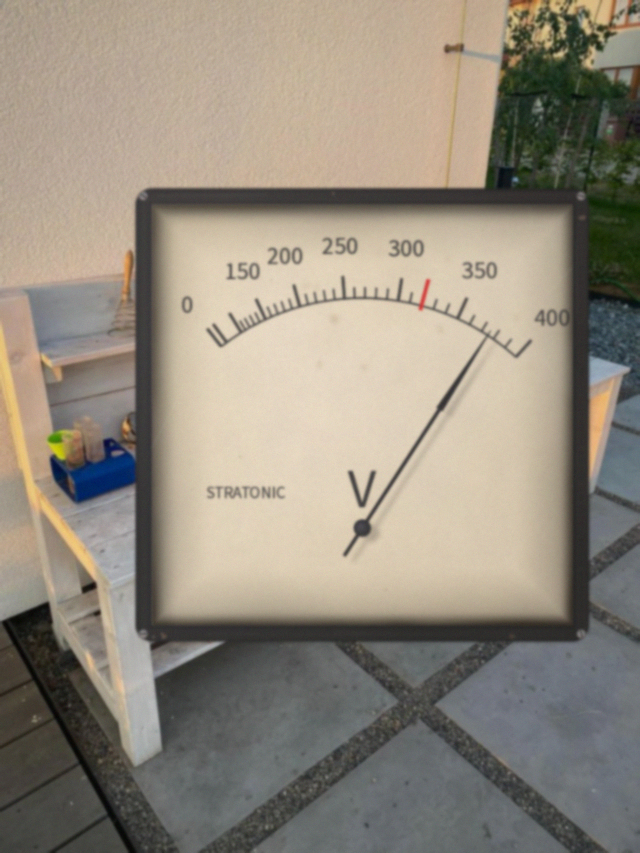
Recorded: 375 V
